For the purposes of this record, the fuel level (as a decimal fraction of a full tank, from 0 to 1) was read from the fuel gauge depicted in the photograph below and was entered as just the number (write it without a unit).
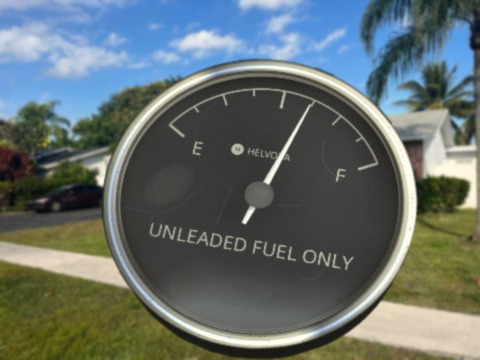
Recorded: 0.625
